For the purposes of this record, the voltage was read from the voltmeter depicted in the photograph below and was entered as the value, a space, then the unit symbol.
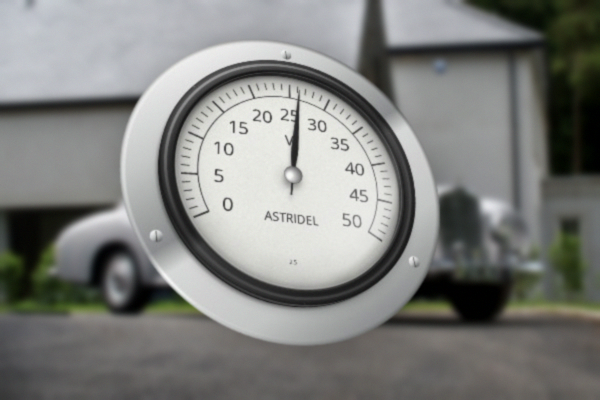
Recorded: 26 V
